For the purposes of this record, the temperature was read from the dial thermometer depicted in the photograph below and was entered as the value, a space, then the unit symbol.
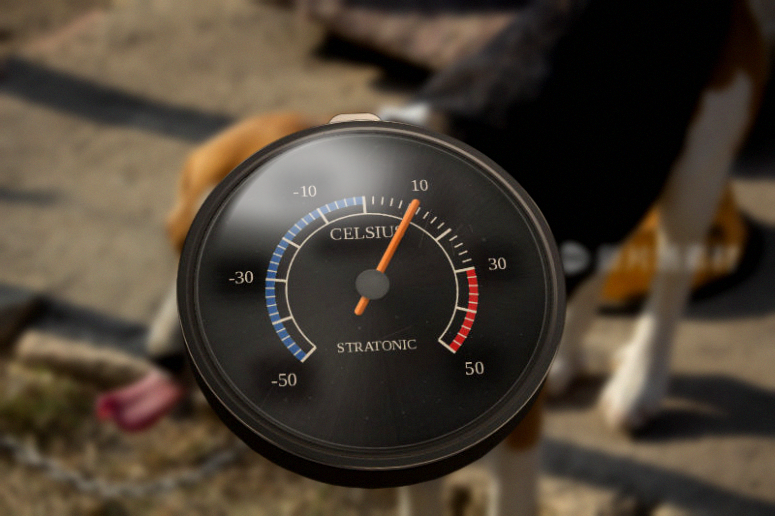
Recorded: 11 °C
